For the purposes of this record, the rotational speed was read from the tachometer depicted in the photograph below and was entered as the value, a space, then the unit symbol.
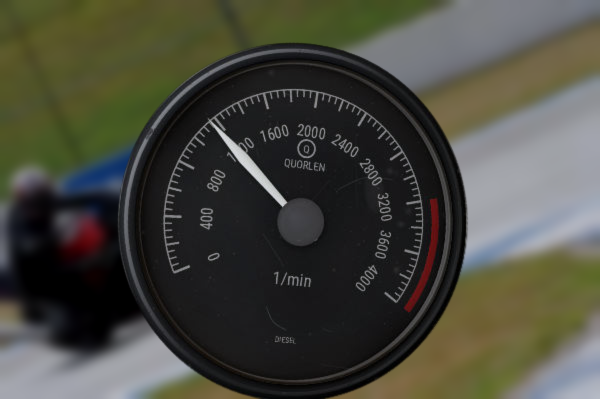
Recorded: 1150 rpm
